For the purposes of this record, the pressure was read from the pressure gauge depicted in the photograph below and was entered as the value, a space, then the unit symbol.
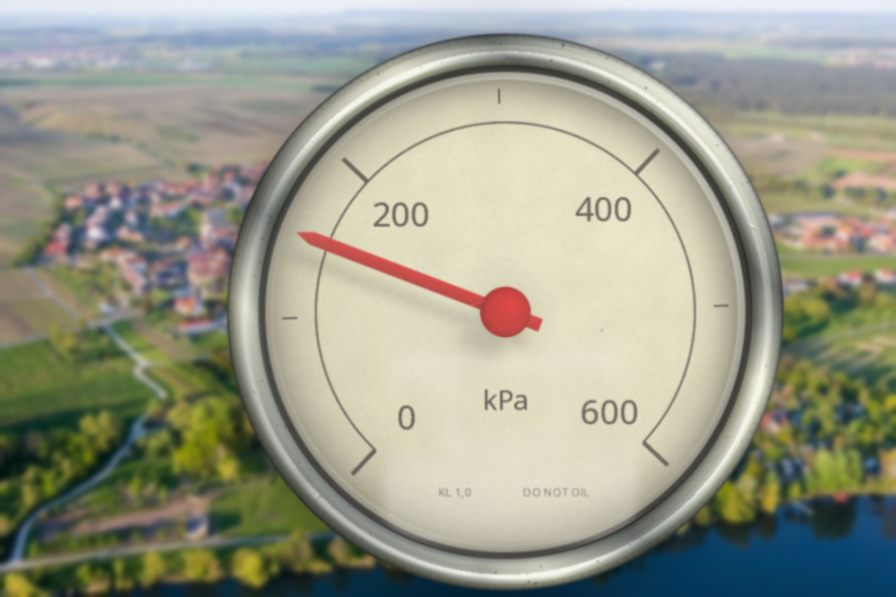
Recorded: 150 kPa
